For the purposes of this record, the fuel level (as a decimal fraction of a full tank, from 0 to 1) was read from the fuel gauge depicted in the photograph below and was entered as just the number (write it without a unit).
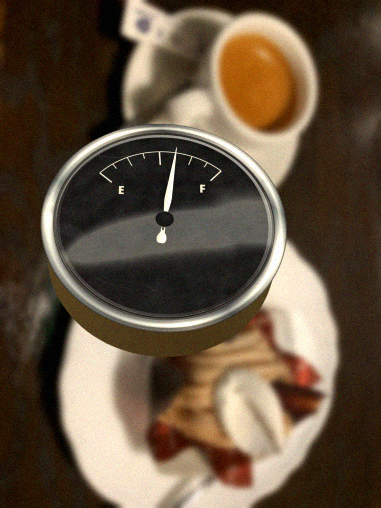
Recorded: 0.625
